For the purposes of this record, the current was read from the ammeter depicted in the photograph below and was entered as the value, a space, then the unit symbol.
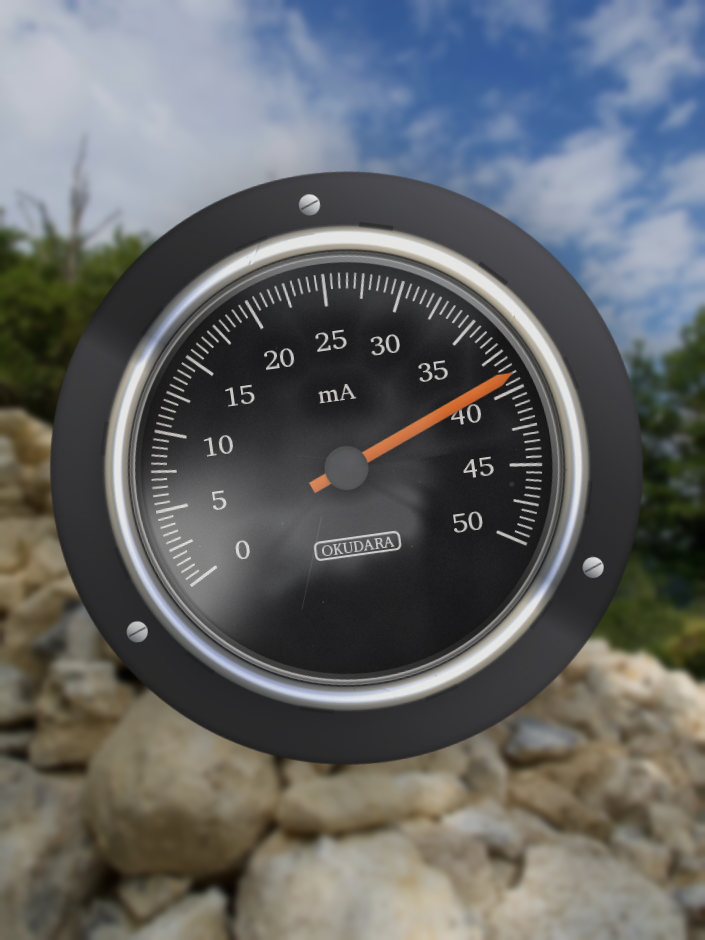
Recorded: 39 mA
